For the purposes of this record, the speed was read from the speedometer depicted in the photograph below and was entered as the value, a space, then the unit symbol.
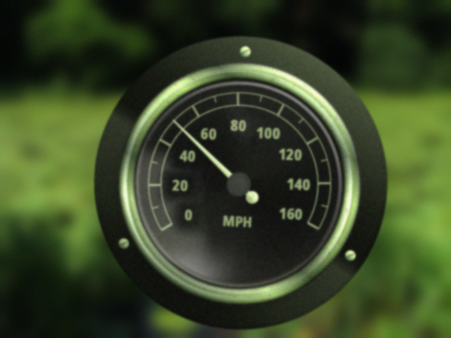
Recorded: 50 mph
